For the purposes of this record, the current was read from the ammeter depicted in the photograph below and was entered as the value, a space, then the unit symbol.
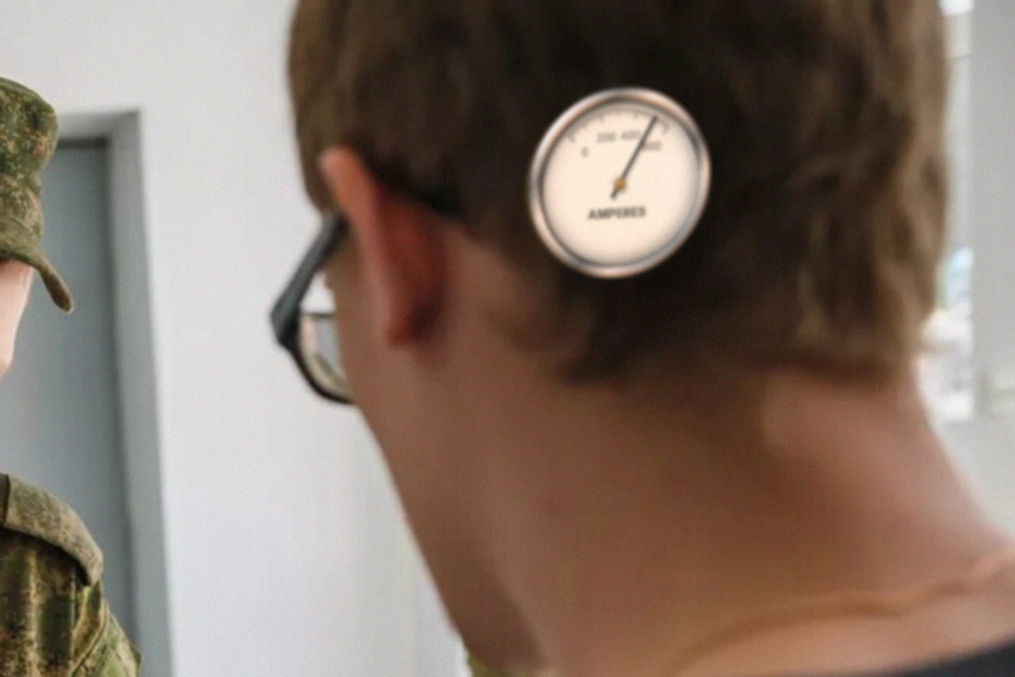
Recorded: 500 A
